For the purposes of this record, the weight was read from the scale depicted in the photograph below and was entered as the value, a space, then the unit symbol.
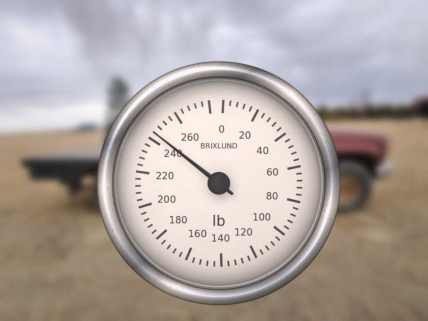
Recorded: 244 lb
